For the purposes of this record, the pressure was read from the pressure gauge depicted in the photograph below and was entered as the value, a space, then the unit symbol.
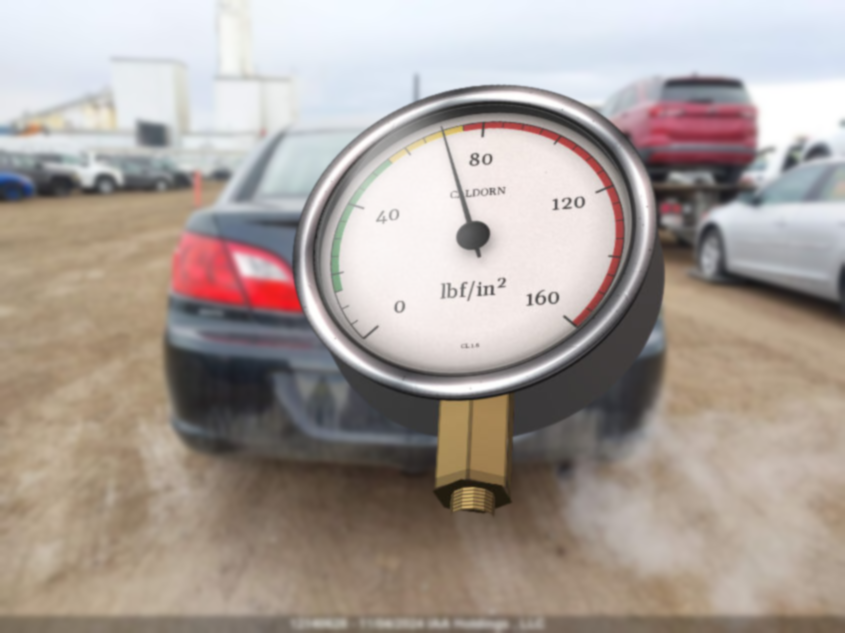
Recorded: 70 psi
